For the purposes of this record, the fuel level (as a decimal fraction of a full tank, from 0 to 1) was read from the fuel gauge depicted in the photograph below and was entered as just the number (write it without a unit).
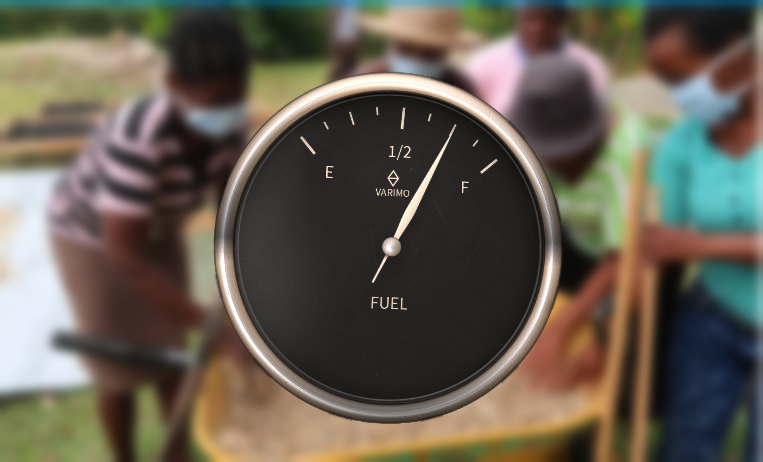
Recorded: 0.75
